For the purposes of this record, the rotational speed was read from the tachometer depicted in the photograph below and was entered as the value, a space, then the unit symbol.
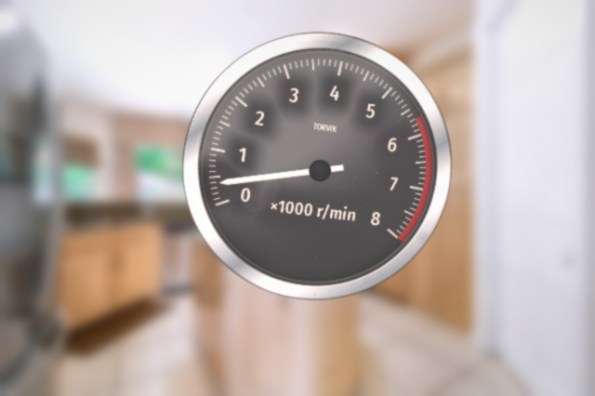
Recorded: 400 rpm
